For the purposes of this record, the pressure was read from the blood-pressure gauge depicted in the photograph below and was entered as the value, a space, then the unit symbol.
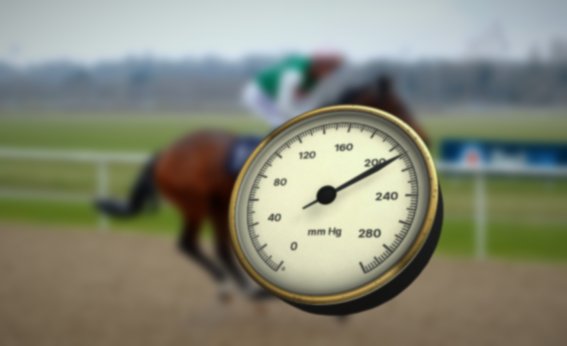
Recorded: 210 mmHg
